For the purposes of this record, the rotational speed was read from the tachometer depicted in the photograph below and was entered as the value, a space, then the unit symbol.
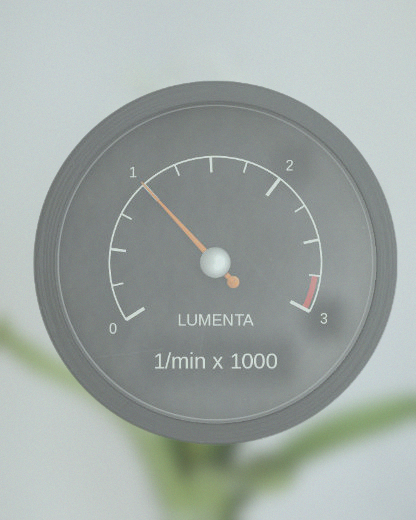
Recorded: 1000 rpm
